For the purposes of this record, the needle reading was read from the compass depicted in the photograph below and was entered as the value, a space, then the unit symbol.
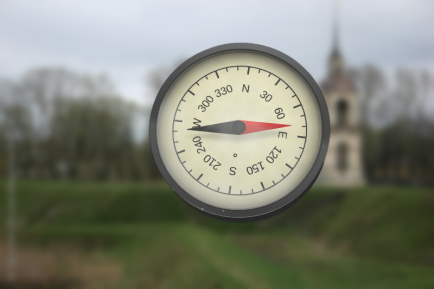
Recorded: 80 °
